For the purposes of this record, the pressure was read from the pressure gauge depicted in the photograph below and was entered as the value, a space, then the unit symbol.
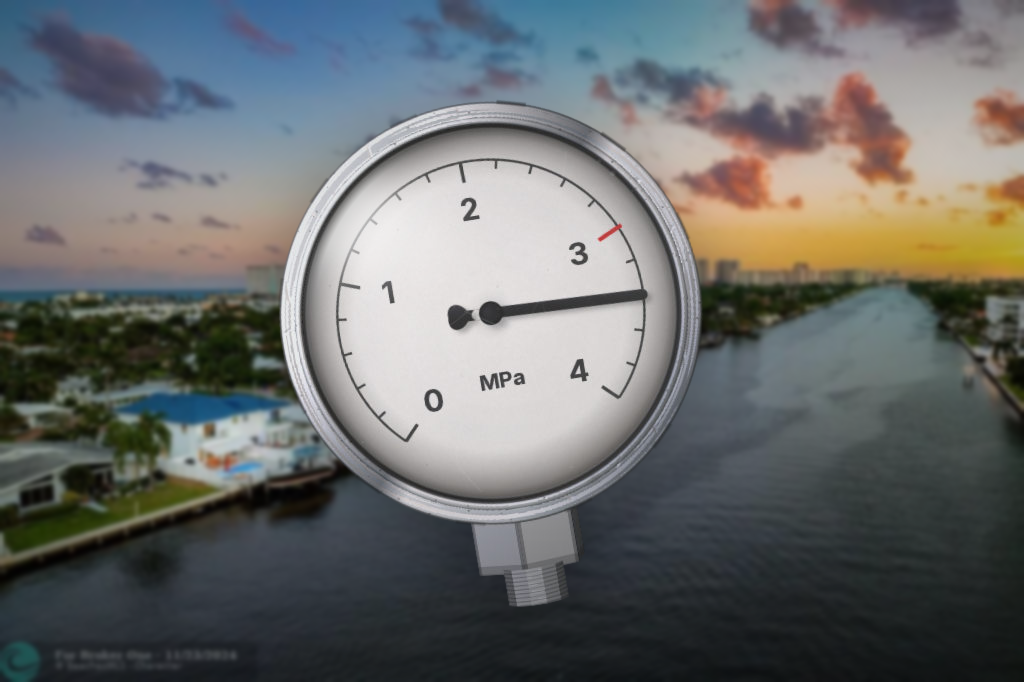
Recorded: 3.4 MPa
